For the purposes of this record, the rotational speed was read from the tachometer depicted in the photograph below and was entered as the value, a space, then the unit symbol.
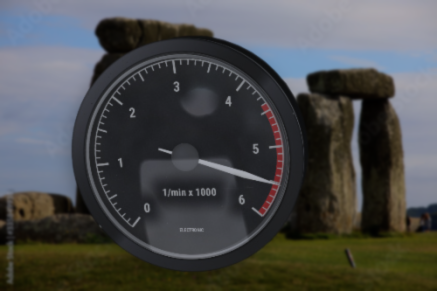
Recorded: 5500 rpm
